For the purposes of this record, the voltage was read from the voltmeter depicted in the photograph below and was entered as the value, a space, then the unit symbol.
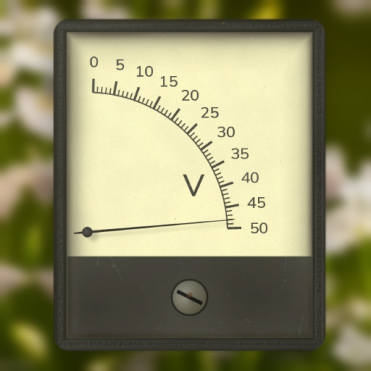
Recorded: 48 V
